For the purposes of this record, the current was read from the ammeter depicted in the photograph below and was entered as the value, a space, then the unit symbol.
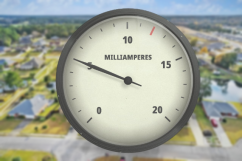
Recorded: 5 mA
